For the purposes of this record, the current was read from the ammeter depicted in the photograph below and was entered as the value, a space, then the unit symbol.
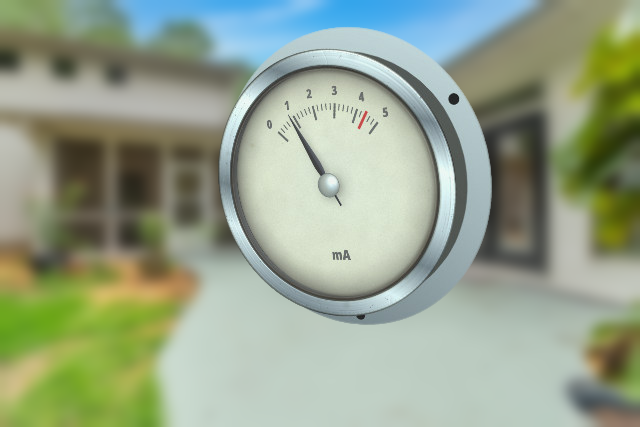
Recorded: 1 mA
